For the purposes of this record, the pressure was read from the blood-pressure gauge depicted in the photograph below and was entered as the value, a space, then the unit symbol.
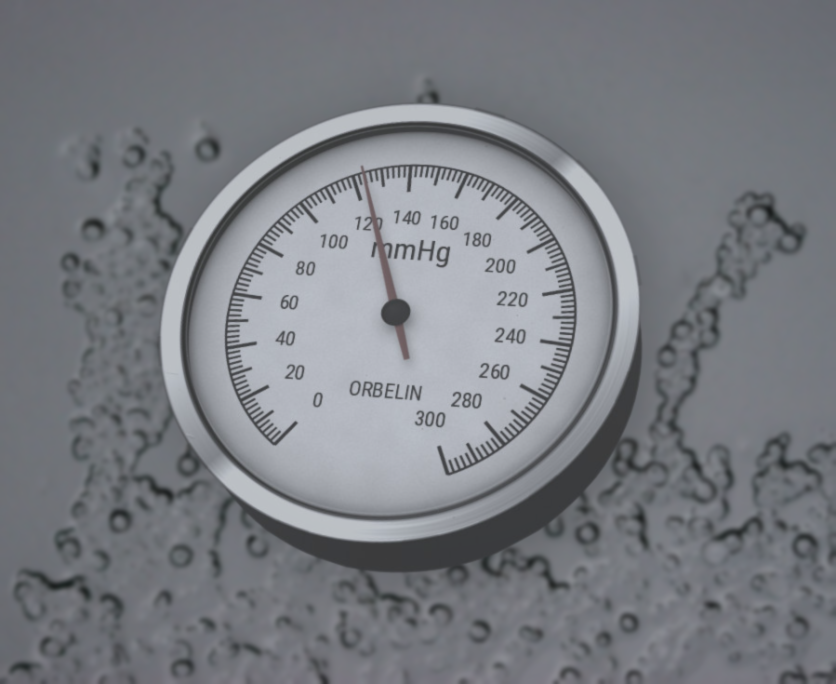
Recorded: 124 mmHg
